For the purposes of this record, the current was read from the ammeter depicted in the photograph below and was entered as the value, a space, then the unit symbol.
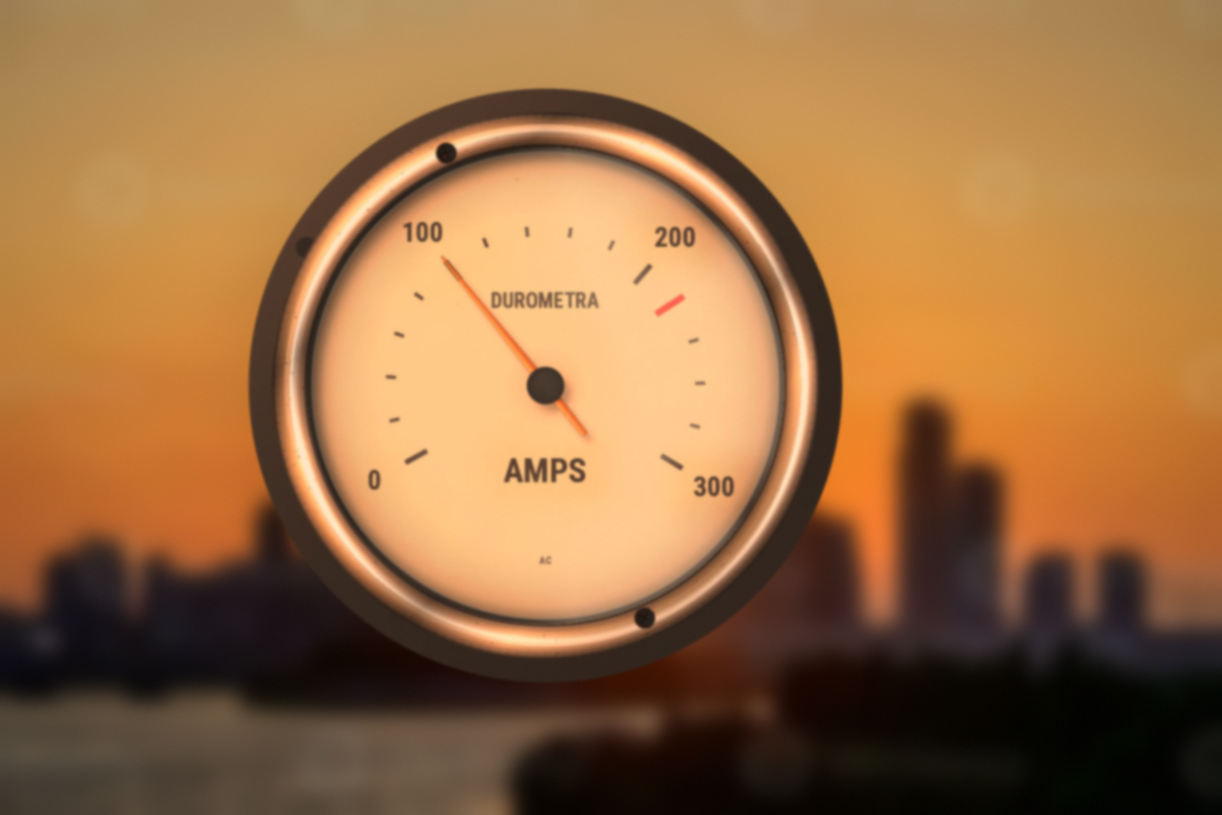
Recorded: 100 A
